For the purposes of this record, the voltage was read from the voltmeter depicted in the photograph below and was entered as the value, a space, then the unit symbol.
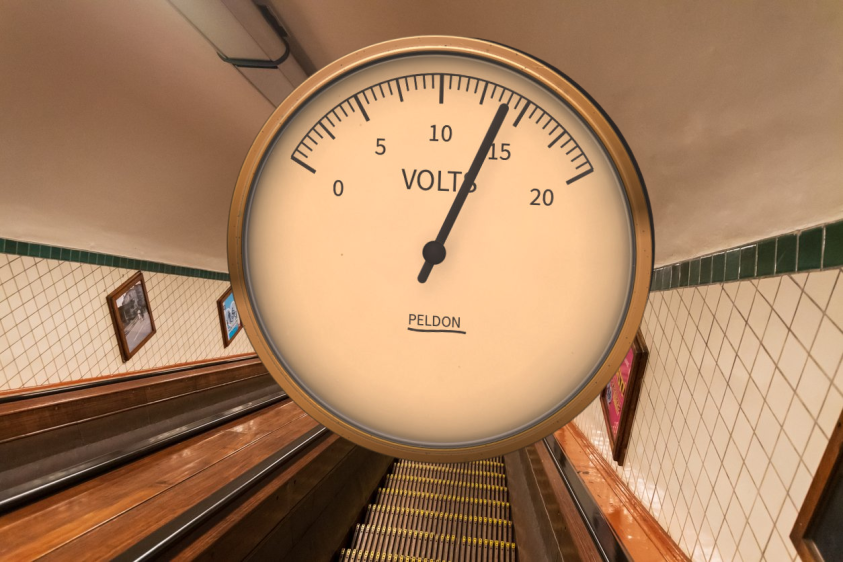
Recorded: 14 V
